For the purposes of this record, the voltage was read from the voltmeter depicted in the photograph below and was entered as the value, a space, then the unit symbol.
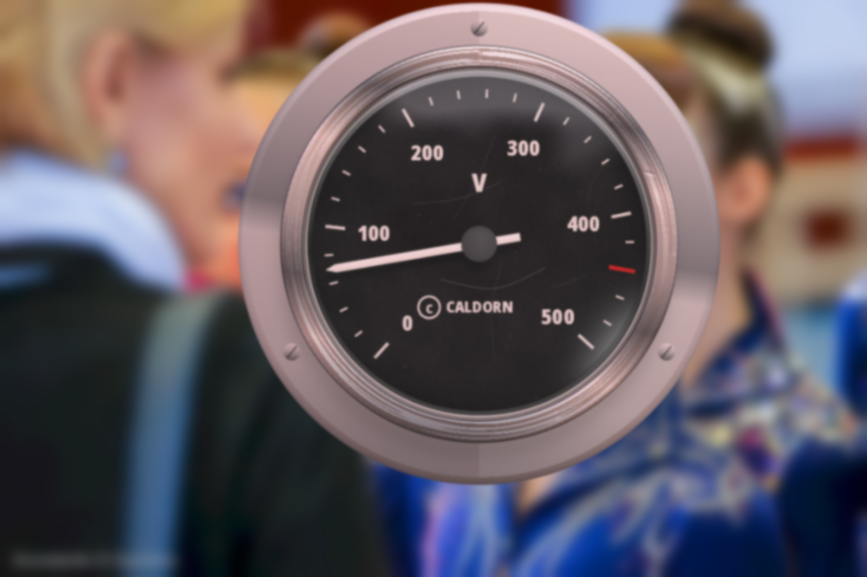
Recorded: 70 V
